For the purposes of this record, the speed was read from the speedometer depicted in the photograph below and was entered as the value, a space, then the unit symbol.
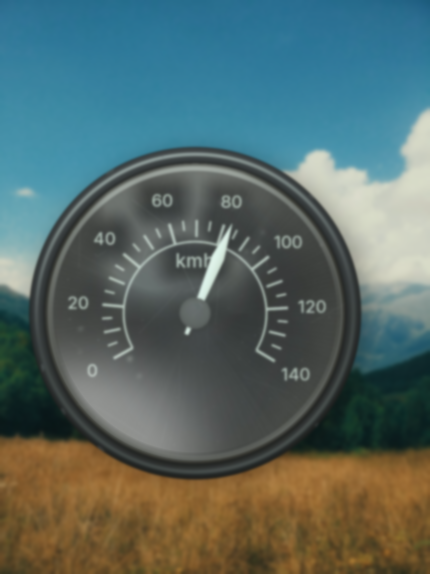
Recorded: 82.5 km/h
